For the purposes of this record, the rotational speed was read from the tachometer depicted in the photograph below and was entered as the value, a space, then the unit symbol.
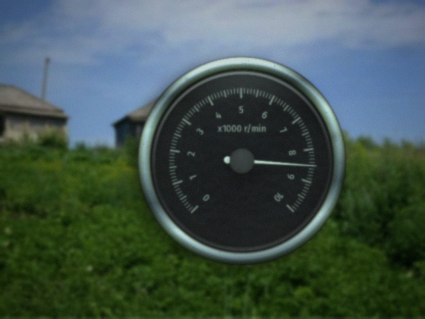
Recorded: 8500 rpm
